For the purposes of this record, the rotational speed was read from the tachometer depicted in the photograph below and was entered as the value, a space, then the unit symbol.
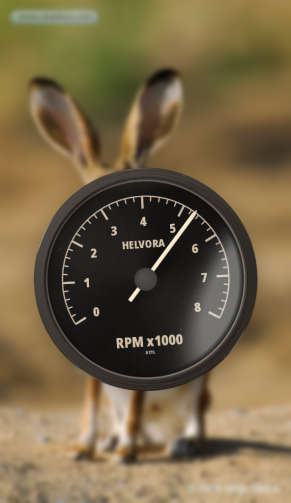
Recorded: 5300 rpm
